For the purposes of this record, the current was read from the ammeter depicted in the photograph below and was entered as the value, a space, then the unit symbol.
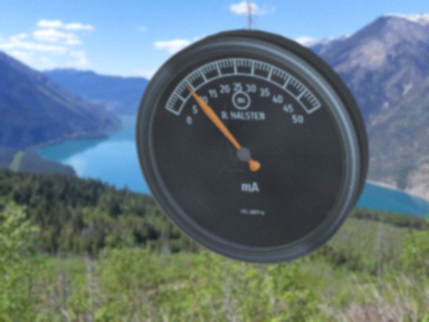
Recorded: 10 mA
